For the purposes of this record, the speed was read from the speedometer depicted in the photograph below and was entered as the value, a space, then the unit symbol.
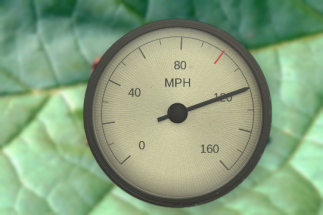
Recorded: 120 mph
